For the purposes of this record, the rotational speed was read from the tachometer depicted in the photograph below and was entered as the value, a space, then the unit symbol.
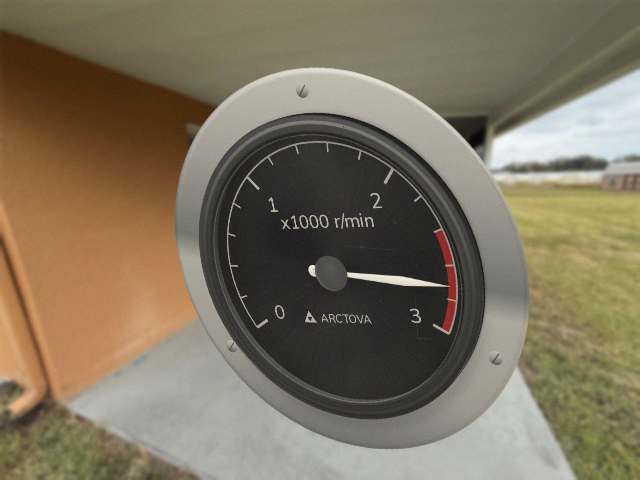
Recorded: 2700 rpm
